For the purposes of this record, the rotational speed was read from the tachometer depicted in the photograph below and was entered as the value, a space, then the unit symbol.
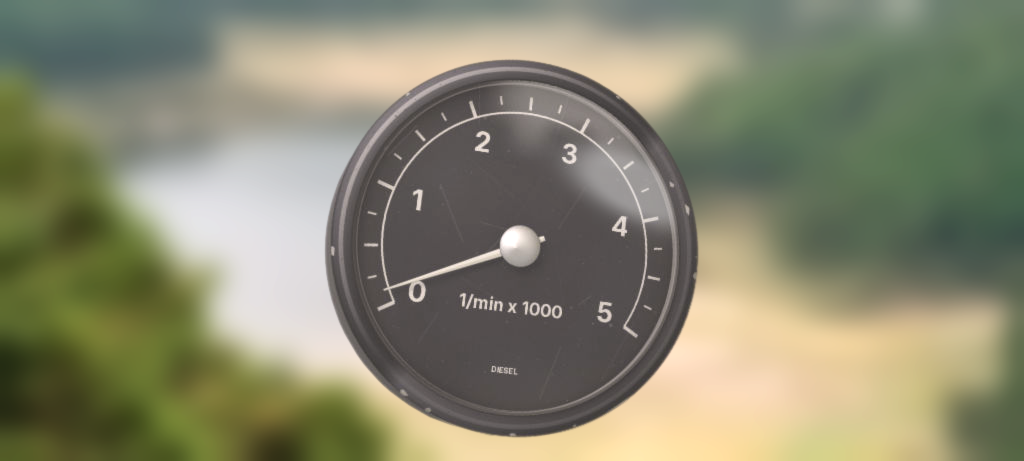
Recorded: 125 rpm
